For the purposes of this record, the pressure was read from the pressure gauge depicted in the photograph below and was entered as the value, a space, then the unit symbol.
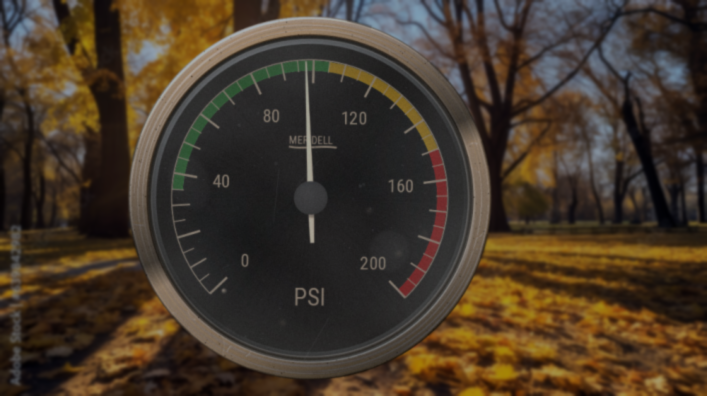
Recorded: 97.5 psi
